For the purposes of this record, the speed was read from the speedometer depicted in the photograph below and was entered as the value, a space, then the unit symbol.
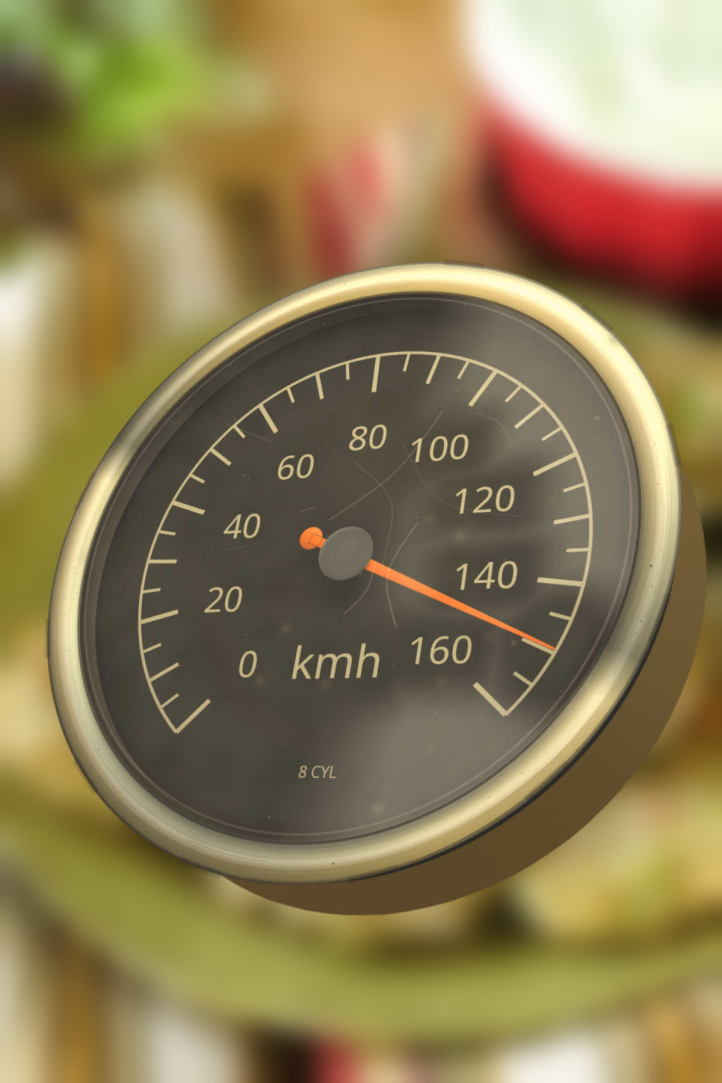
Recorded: 150 km/h
